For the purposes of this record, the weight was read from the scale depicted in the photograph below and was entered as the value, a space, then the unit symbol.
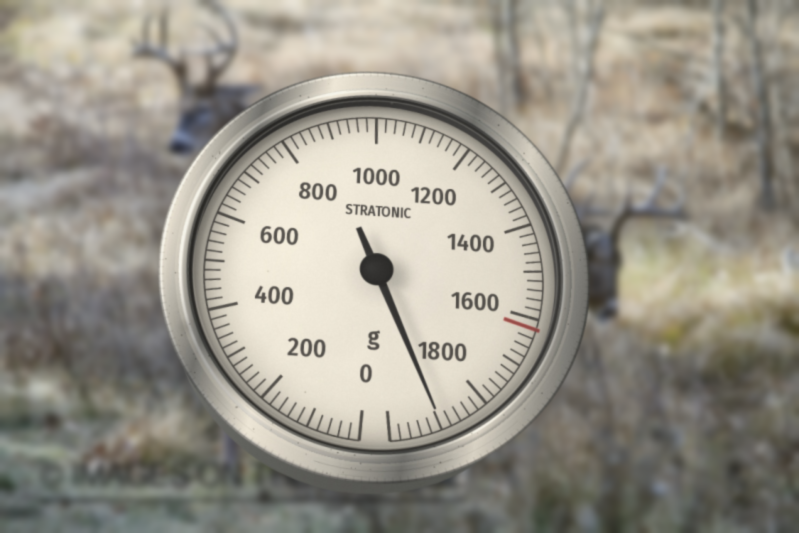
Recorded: 1900 g
